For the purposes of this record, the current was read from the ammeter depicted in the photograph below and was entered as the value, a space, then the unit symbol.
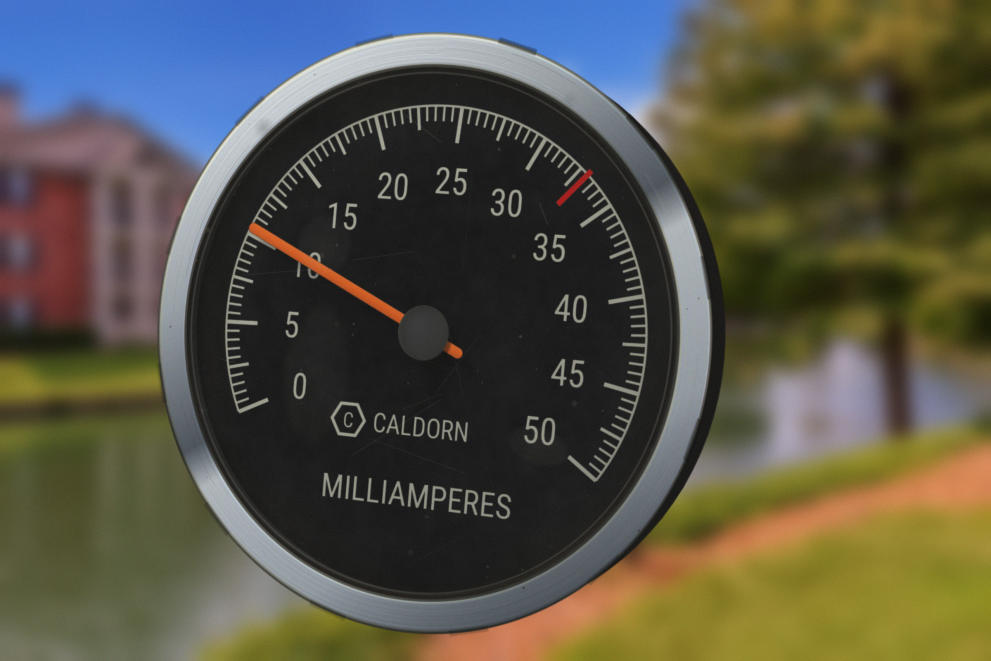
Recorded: 10.5 mA
